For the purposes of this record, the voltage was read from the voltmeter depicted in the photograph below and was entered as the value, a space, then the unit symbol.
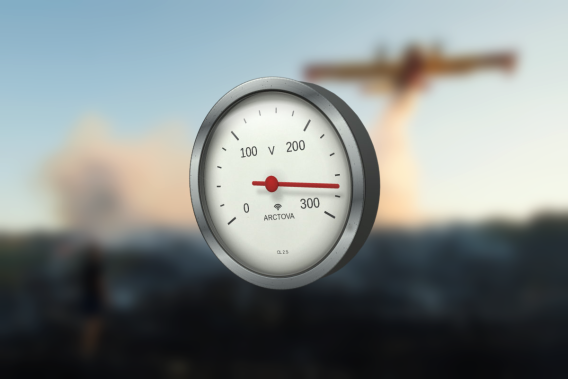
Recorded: 270 V
